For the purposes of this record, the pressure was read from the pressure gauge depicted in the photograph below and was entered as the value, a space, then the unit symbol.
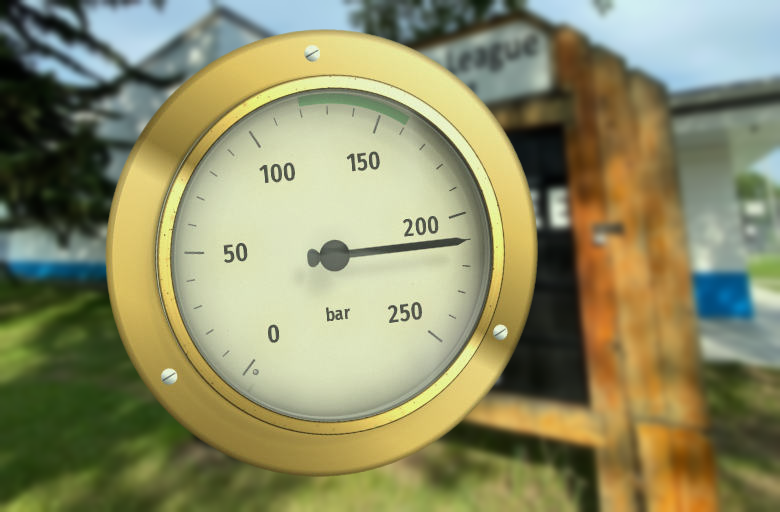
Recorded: 210 bar
